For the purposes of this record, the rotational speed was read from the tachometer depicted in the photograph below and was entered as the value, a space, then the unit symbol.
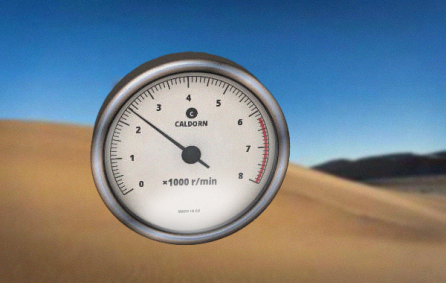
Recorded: 2400 rpm
